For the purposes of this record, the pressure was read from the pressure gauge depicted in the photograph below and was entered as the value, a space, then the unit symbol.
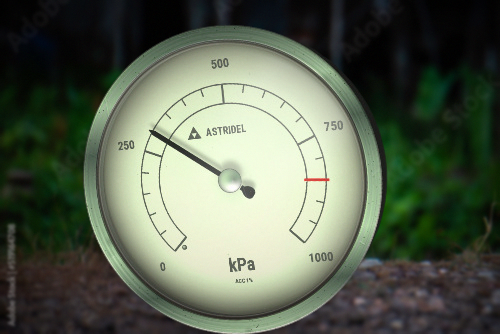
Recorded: 300 kPa
